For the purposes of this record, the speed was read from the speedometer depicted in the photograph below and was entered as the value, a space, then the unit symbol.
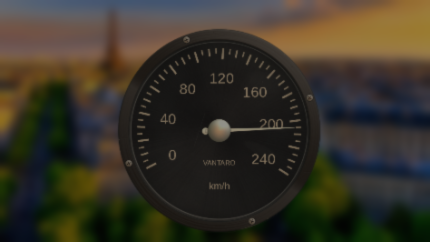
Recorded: 205 km/h
